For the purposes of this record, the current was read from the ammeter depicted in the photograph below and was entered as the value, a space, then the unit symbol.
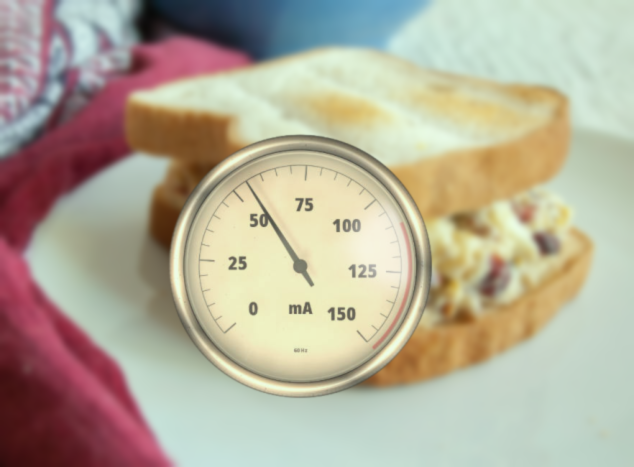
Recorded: 55 mA
